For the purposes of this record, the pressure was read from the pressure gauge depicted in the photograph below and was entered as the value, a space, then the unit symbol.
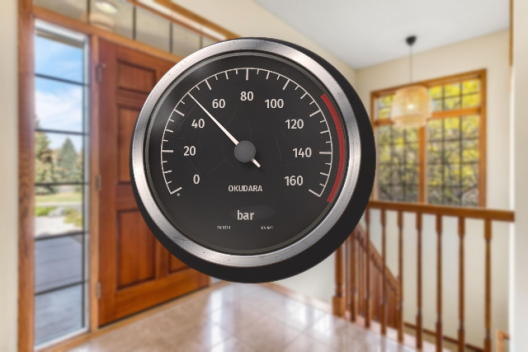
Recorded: 50 bar
